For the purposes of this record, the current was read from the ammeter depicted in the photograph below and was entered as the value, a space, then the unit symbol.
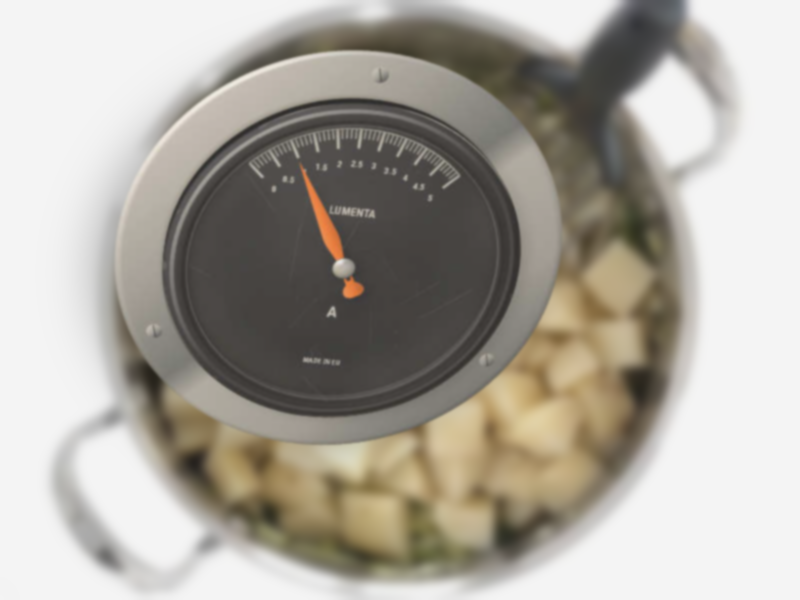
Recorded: 1 A
